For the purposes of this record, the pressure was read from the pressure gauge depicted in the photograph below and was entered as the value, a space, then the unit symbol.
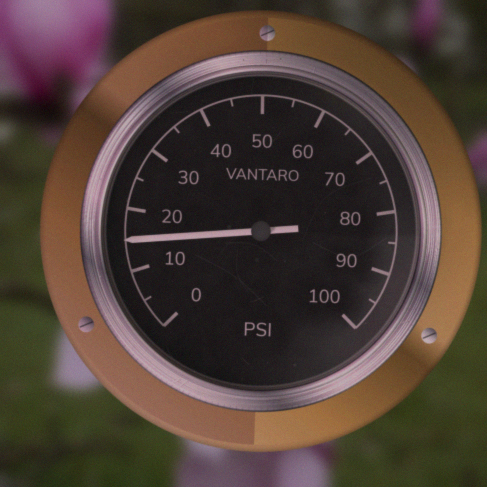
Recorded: 15 psi
